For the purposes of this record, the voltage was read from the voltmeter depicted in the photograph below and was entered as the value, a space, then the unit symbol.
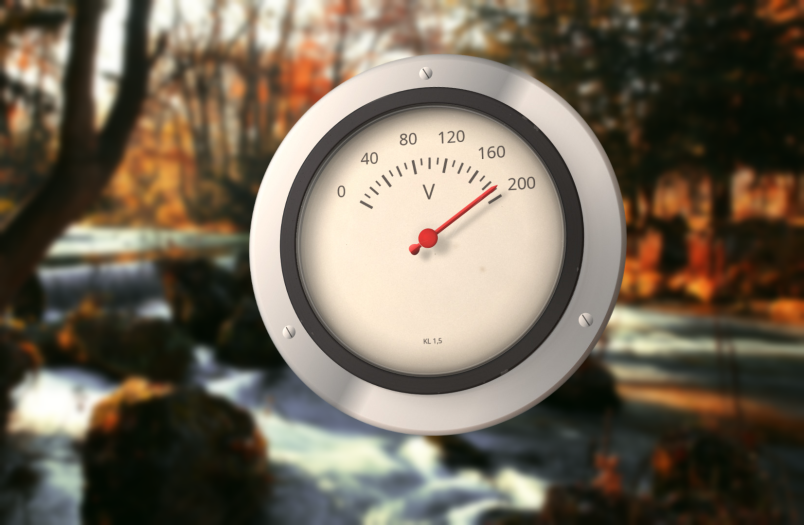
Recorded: 190 V
